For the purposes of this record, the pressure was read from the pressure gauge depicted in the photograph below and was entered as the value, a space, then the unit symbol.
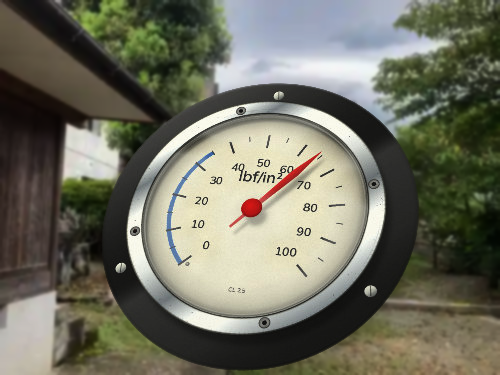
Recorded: 65 psi
